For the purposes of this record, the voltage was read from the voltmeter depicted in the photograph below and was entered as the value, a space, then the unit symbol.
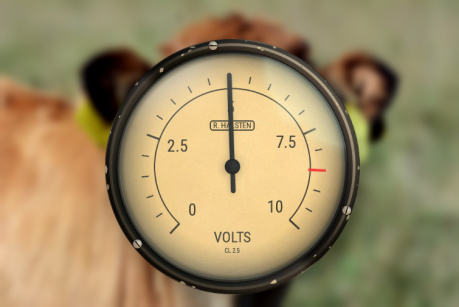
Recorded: 5 V
